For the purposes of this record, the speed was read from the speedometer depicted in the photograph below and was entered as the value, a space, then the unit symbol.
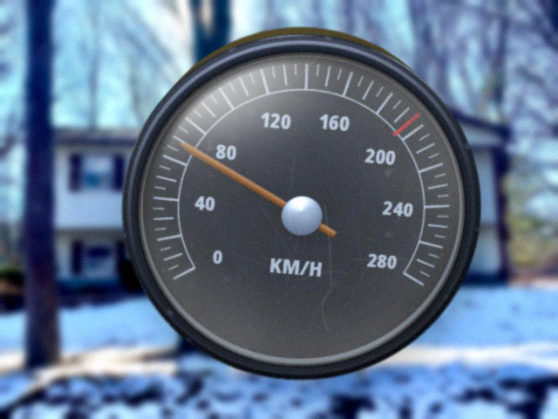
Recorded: 70 km/h
